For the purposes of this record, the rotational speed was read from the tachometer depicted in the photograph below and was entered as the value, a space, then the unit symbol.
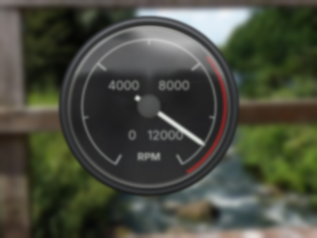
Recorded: 11000 rpm
